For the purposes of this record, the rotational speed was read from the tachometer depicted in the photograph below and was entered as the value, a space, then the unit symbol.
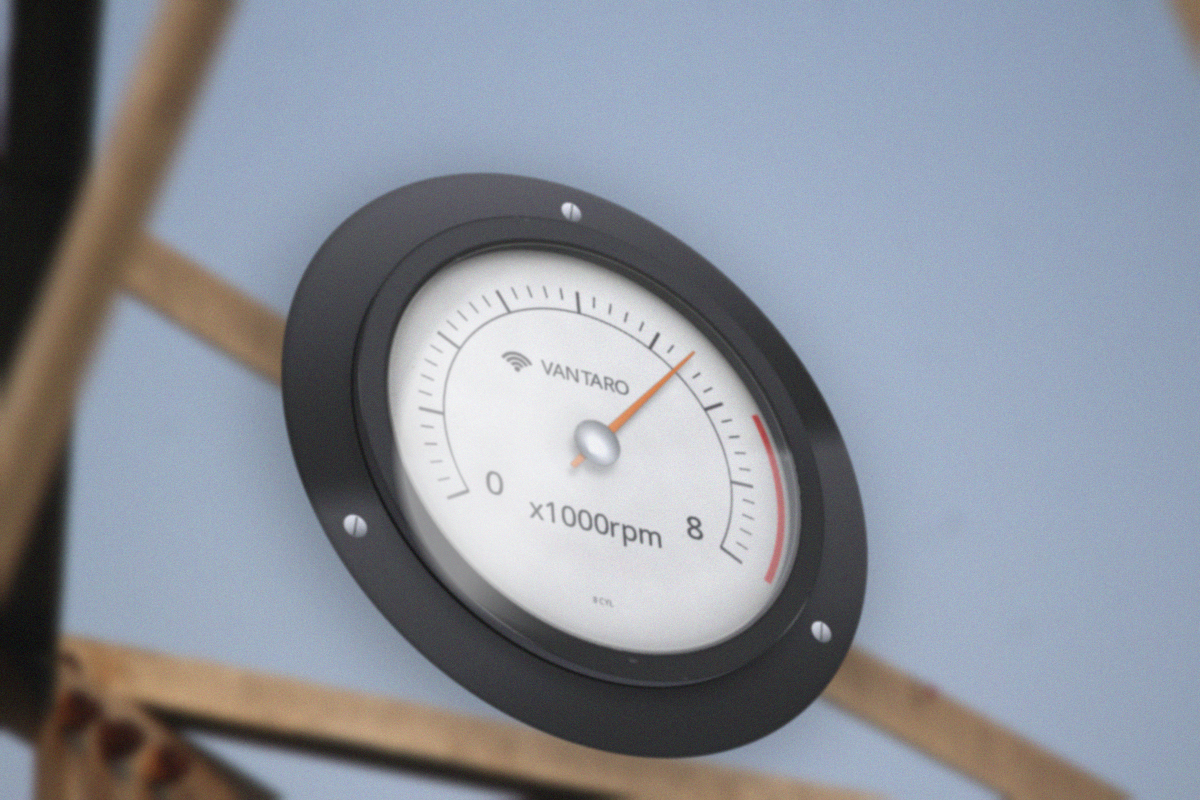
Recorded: 5400 rpm
